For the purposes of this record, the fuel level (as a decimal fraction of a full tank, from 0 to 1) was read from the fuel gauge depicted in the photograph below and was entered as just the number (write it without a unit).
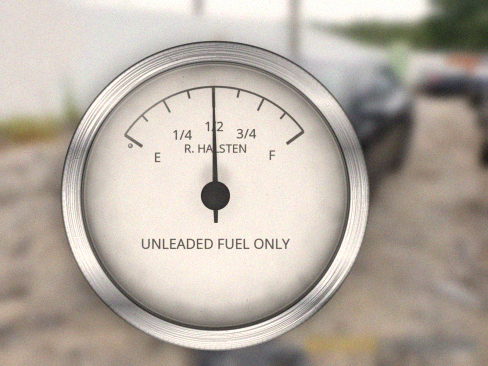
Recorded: 0.5
